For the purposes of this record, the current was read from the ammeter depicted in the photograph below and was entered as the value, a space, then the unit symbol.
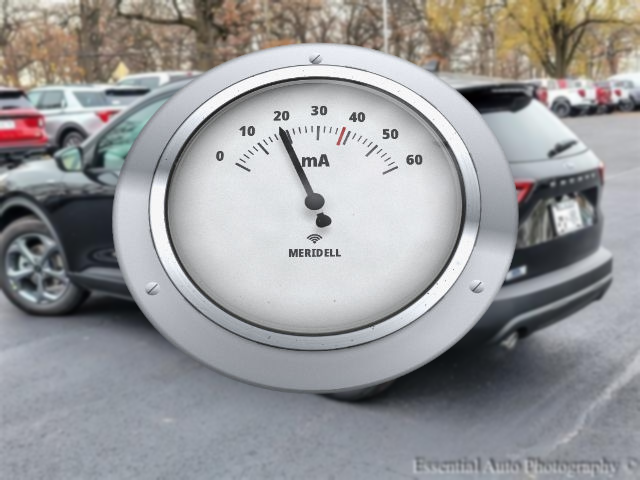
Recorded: 18 mA
